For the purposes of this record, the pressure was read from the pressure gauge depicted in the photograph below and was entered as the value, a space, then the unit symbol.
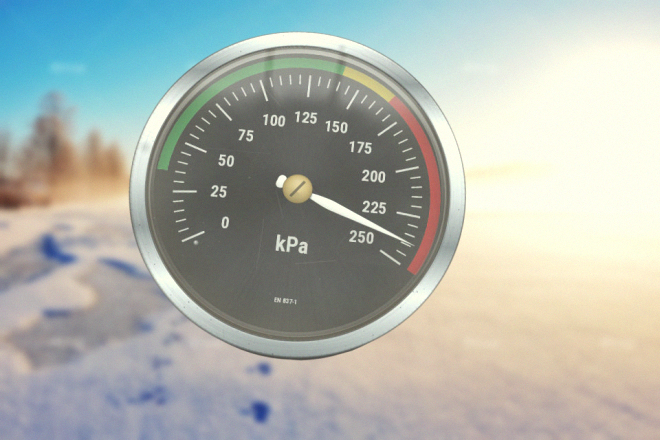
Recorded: 240 kPa
